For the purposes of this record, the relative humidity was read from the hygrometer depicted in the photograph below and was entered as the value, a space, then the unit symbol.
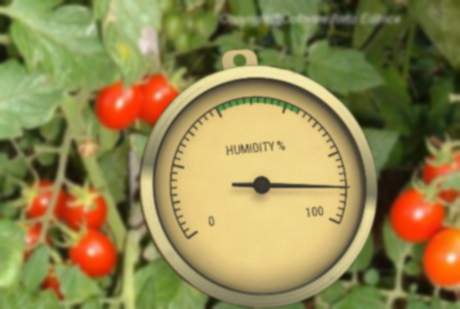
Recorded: 90 %
